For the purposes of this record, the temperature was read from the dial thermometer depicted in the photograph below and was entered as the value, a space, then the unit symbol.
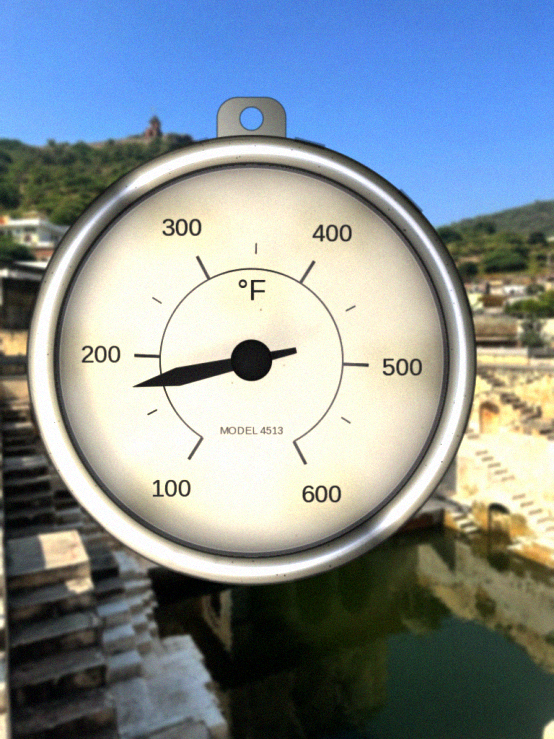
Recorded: 175 °F
